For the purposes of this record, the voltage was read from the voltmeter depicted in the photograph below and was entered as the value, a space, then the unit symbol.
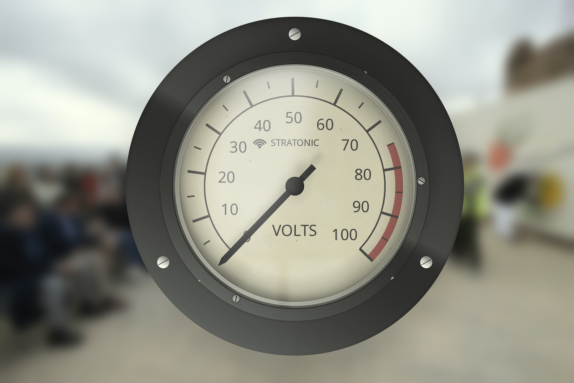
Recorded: 0 V
